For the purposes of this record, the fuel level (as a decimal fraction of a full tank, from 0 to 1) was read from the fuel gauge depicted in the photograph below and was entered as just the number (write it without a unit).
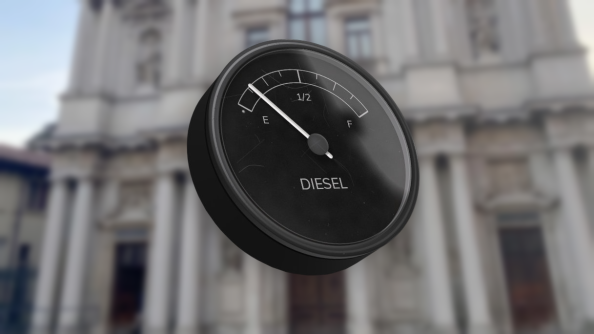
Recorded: 0.125
